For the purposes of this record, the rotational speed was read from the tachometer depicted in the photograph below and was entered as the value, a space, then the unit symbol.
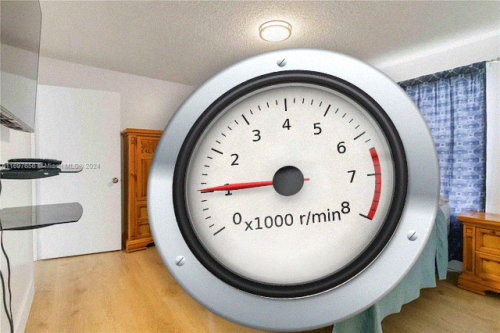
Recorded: 1000 rpm
